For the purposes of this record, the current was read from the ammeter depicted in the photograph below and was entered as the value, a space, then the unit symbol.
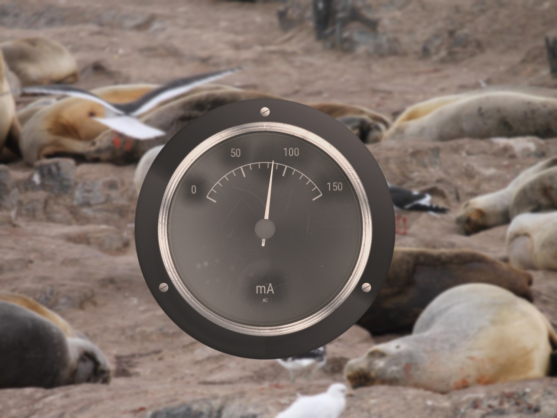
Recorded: 85 mA
